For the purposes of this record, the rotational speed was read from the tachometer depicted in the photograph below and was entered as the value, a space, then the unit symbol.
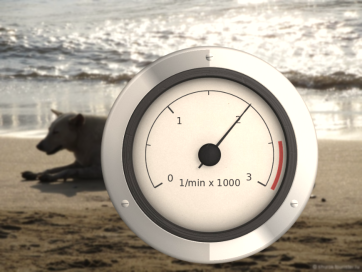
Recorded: 2000 rpm
